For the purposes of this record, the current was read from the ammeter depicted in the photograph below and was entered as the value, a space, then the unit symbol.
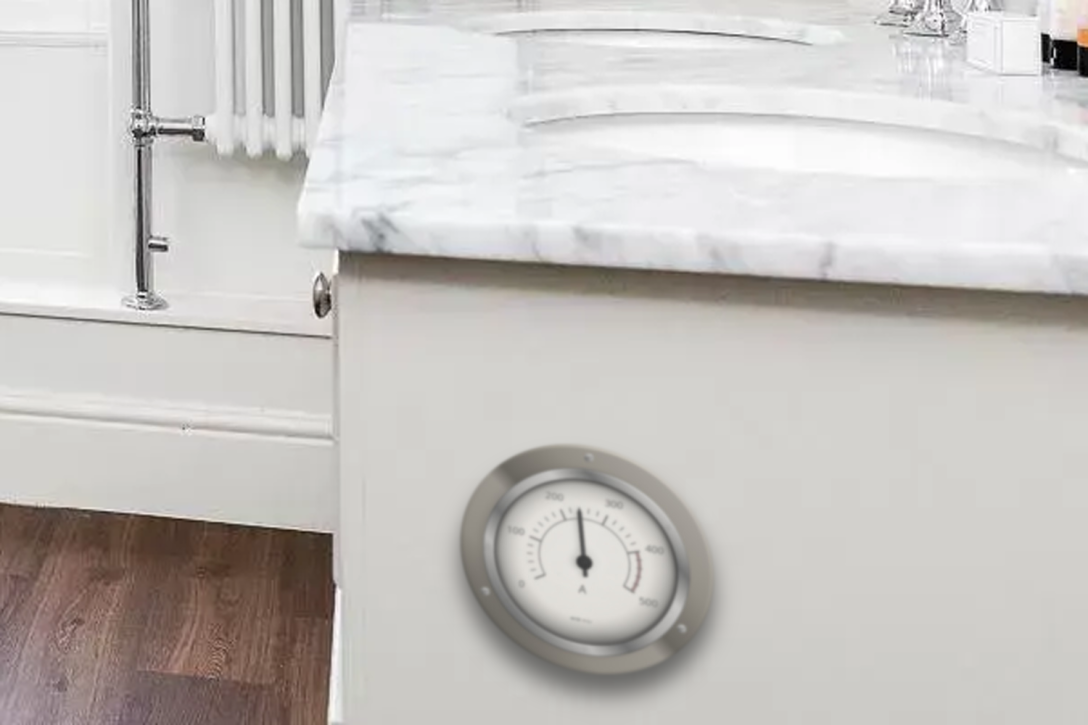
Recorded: 240 A
